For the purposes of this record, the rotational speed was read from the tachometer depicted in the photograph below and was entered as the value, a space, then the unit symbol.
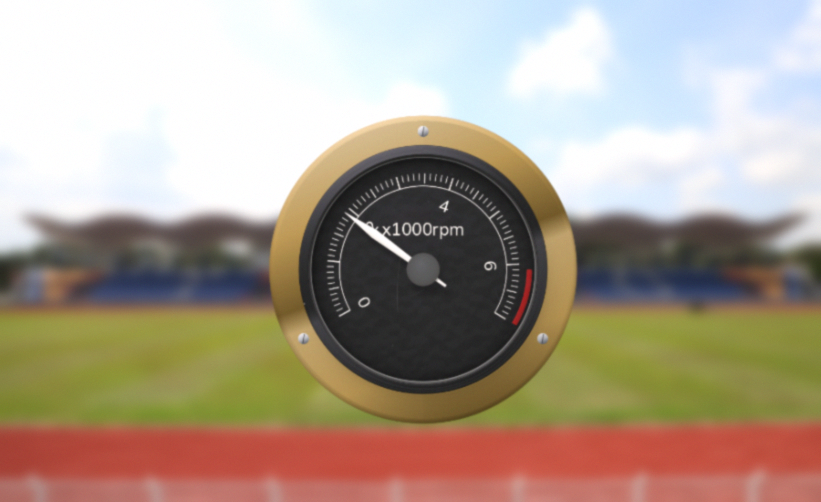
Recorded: 1900 rpm
